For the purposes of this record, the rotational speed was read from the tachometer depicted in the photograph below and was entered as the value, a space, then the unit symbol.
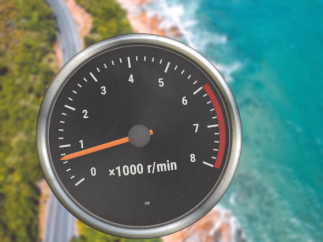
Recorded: 700 rpm
